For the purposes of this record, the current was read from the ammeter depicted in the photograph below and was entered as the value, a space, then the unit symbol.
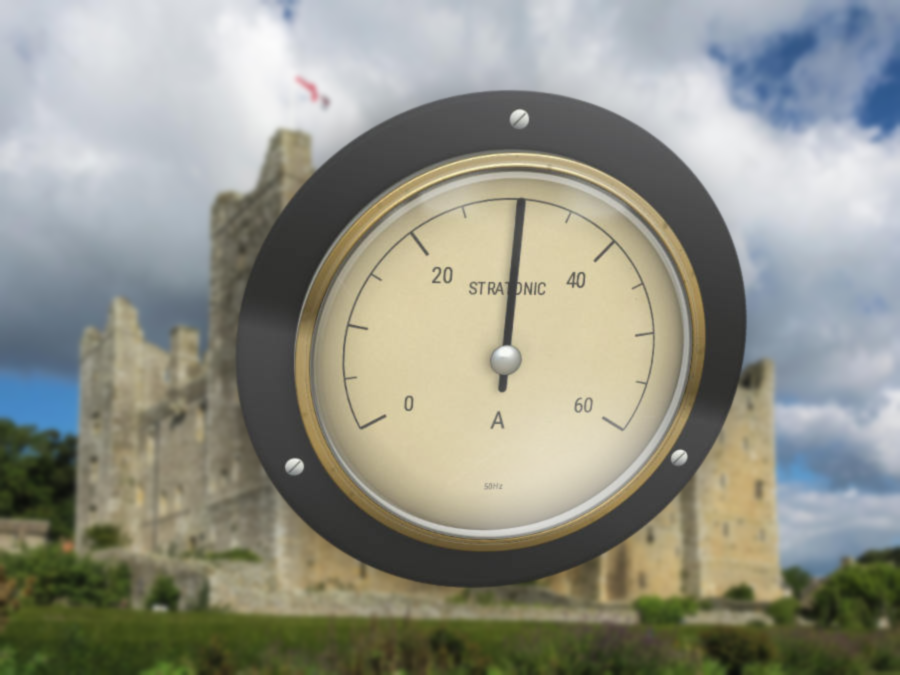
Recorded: 30 A
